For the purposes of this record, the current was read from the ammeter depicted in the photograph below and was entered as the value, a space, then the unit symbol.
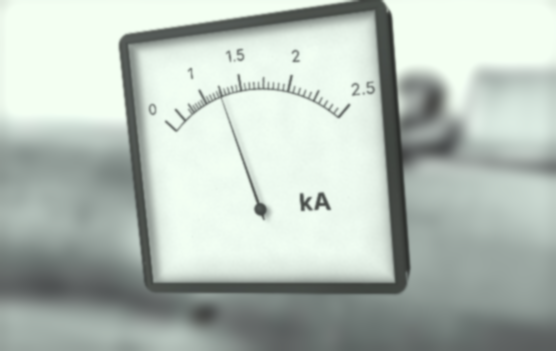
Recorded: 1.25 kA
